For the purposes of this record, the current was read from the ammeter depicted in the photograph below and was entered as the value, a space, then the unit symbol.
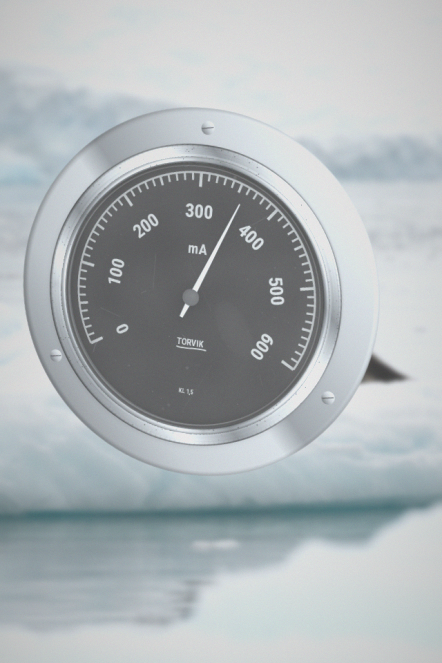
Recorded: 360 mA
